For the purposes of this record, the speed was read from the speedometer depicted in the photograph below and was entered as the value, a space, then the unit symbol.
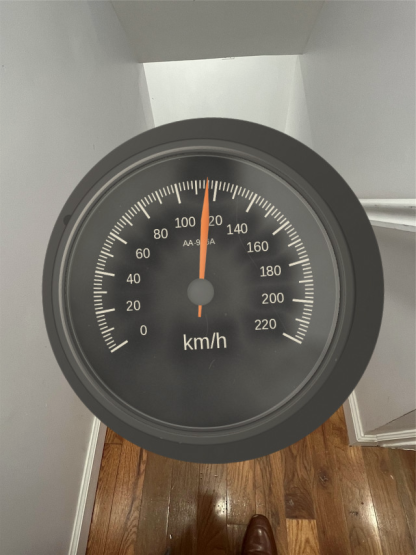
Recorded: 116 km/h
